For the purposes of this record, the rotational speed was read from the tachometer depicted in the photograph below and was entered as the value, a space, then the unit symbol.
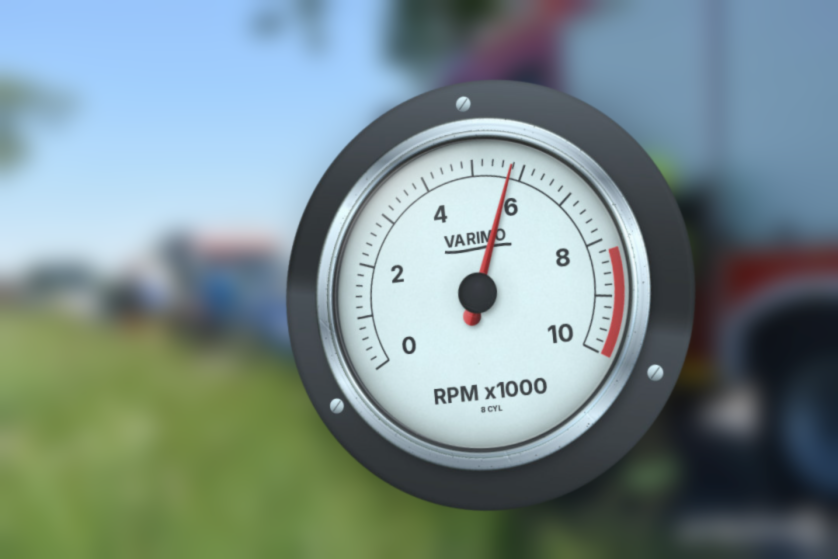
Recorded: 5800 rpm
